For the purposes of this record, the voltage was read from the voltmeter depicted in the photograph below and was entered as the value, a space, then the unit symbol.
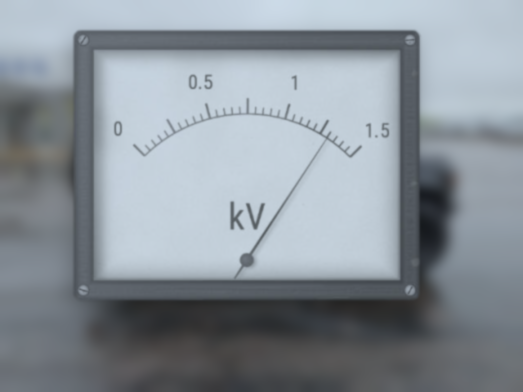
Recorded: 1.3 kV
